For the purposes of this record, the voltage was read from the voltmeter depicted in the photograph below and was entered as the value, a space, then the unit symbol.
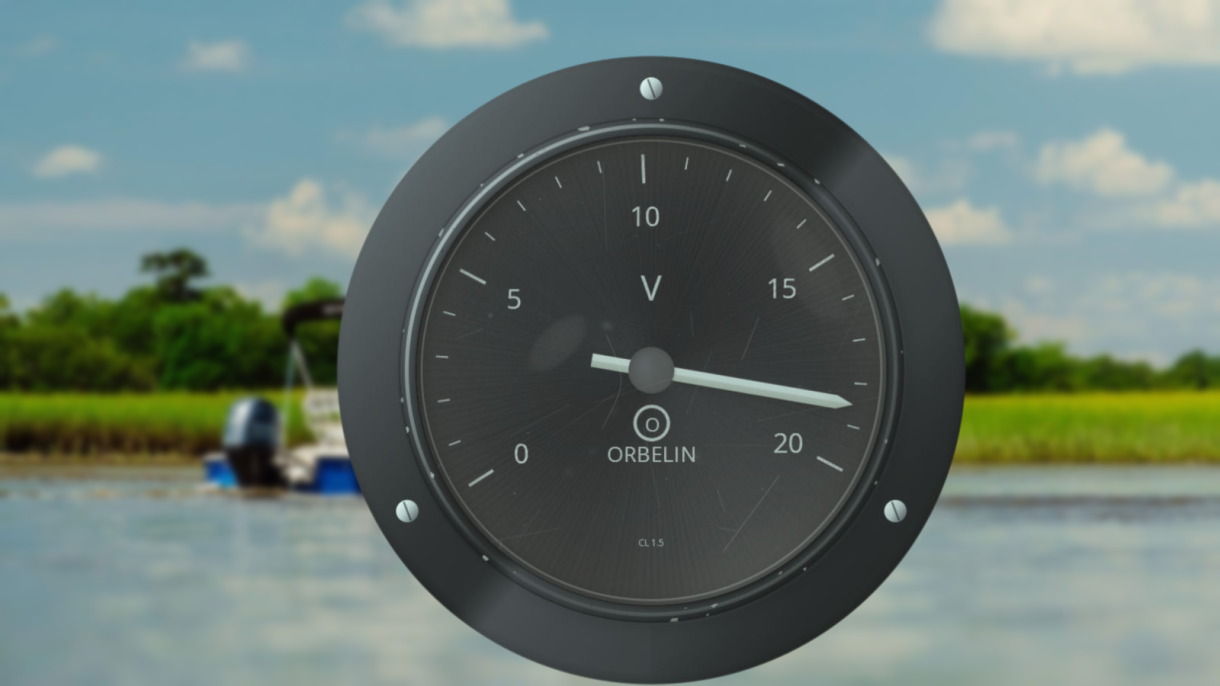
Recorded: 18.5 V
